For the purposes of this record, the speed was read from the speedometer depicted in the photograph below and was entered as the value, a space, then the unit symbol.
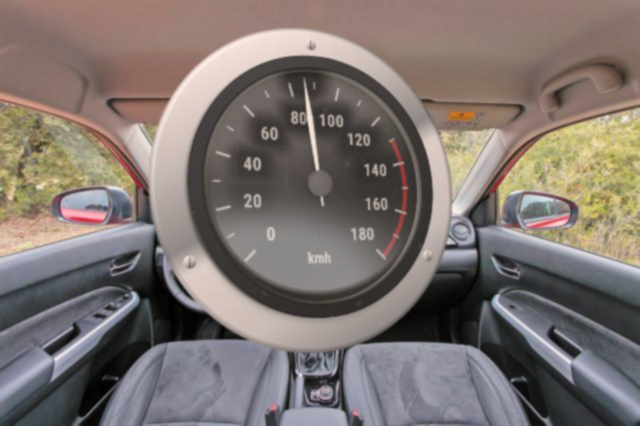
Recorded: 85 km/h
